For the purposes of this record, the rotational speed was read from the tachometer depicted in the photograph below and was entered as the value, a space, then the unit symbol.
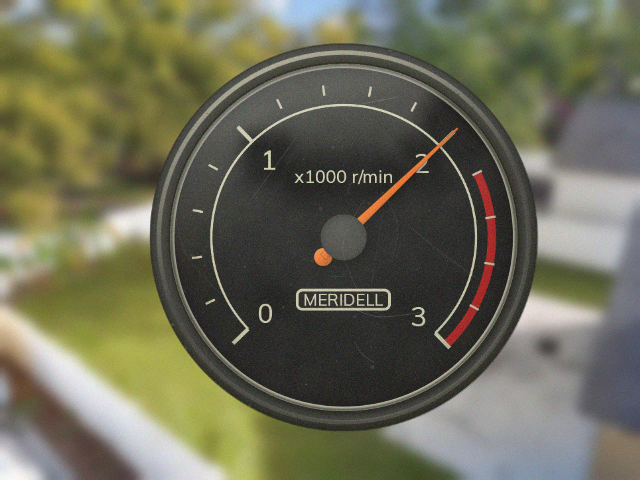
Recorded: 2000 rpm
